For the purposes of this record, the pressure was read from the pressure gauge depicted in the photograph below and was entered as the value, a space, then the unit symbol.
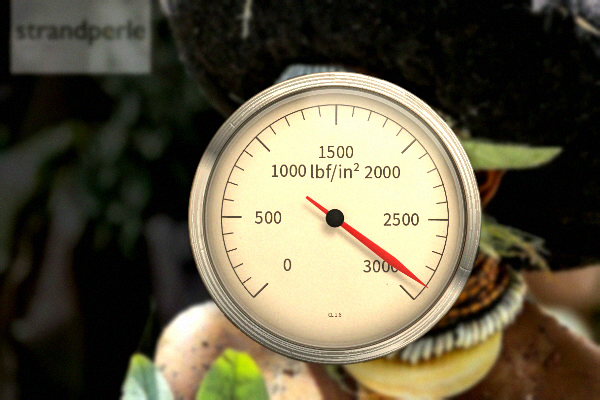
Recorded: 2900 psi
